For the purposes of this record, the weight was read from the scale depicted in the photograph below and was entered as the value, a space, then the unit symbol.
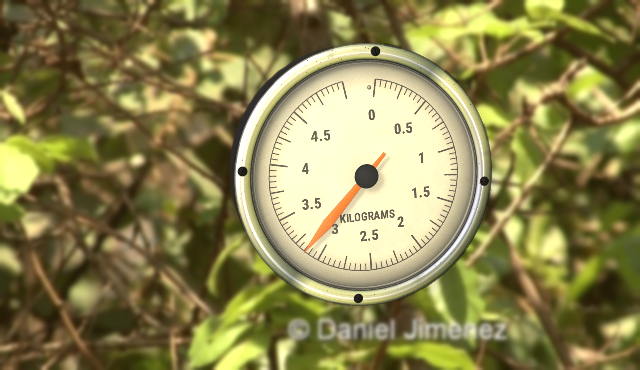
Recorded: 3.15 kg
